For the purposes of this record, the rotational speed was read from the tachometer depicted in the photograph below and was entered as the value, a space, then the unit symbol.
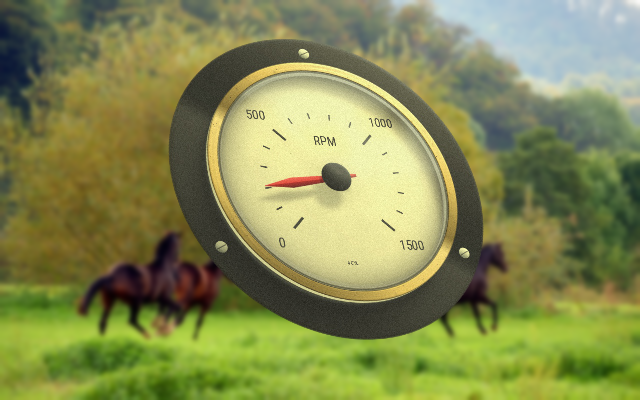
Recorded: 200 rpm
